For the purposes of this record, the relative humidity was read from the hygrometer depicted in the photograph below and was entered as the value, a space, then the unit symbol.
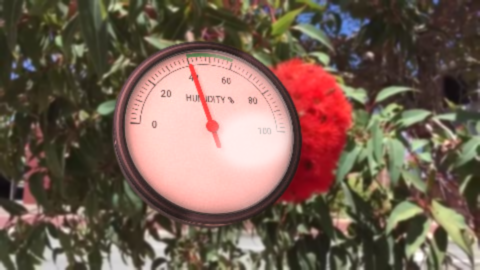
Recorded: 40 %
